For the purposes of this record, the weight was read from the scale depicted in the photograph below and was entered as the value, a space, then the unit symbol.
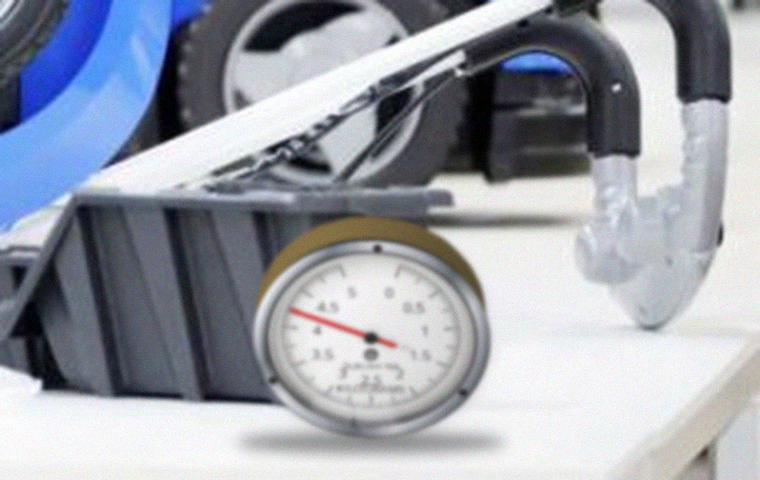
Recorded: 4.25 kg
